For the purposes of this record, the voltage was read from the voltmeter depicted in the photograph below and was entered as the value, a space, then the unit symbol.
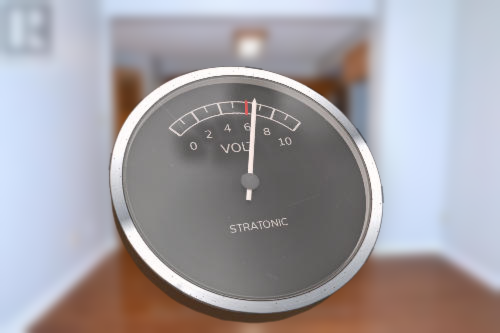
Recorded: 6.5 V
